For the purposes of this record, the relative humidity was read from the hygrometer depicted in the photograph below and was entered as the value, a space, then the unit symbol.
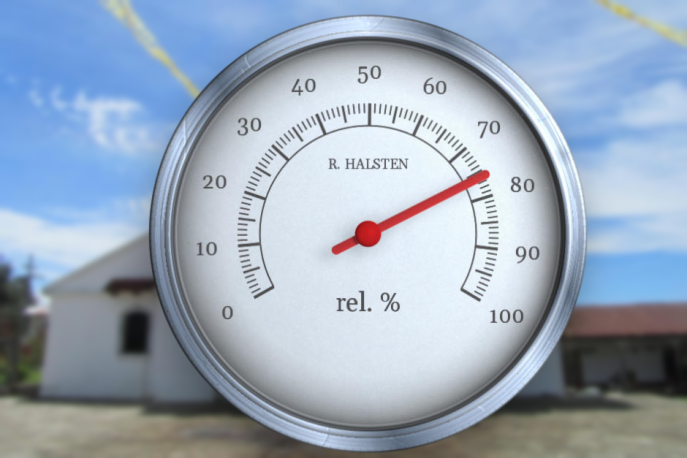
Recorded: 76 %
